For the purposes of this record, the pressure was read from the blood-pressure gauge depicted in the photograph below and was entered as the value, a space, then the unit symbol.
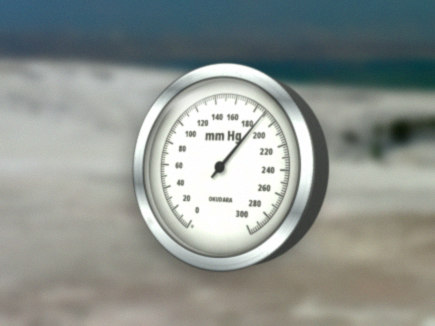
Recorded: 190 mmHg
